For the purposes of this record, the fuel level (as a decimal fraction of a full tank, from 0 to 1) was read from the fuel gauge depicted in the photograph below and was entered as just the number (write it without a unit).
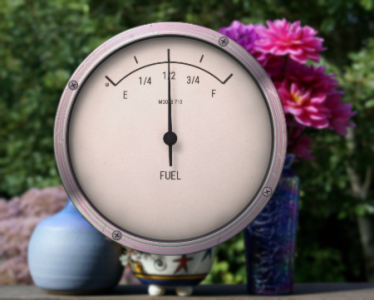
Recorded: 0.5
